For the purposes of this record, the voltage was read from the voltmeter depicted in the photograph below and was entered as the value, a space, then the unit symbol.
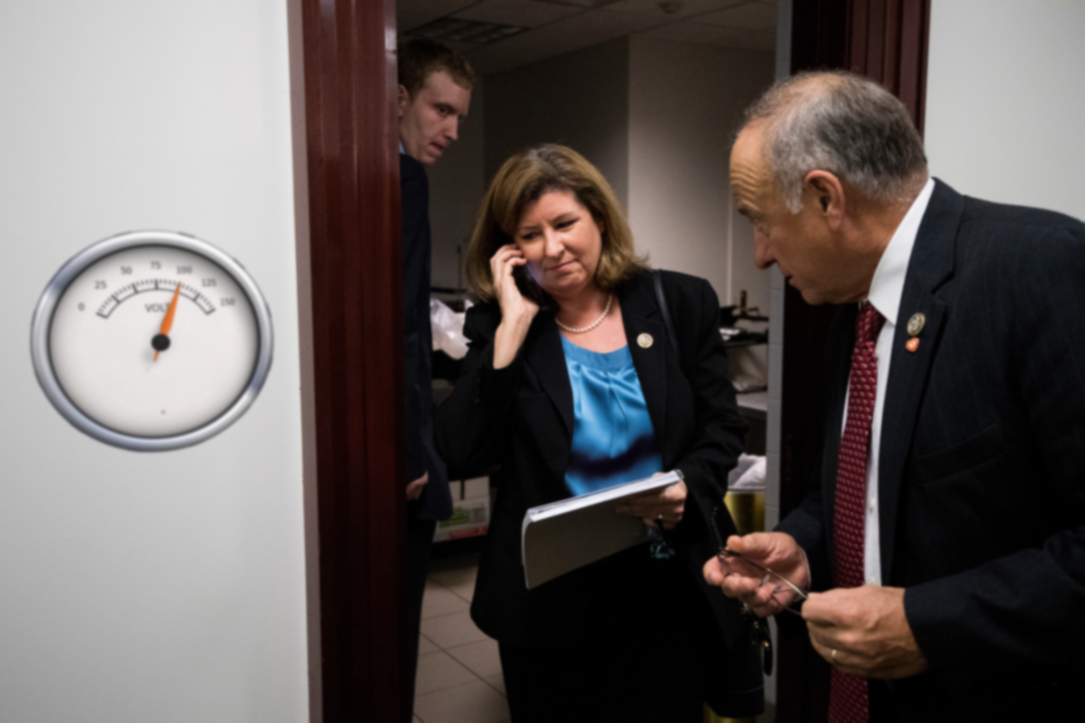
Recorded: 100 V
